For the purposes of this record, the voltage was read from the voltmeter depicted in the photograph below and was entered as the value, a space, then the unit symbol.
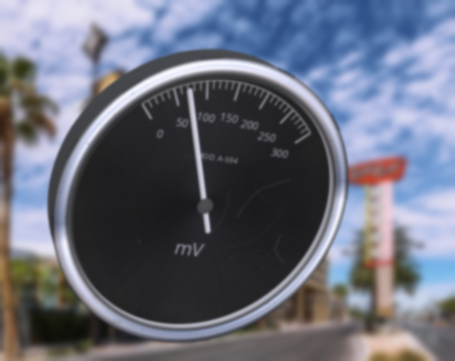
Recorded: 70 mV
